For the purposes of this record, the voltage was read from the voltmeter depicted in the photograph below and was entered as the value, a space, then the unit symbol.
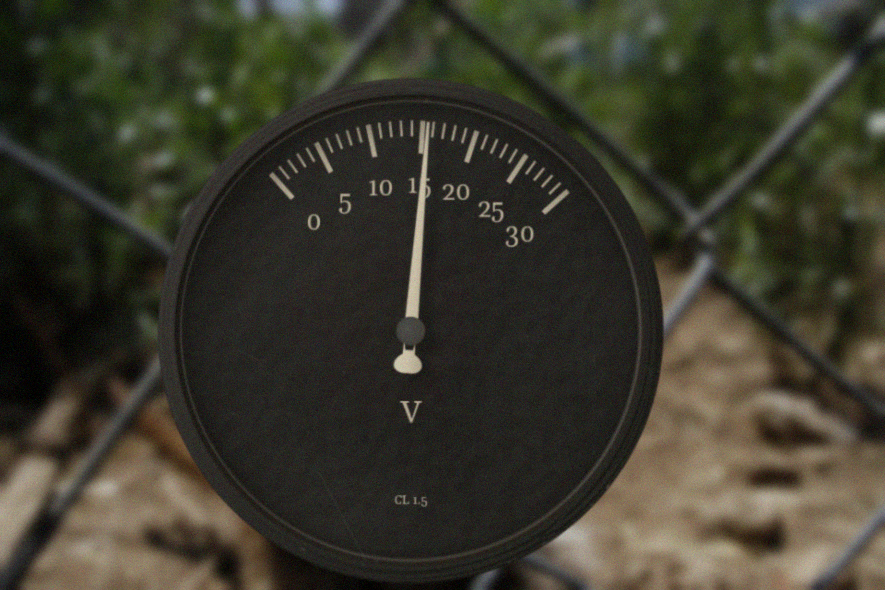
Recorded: 15.5 V
